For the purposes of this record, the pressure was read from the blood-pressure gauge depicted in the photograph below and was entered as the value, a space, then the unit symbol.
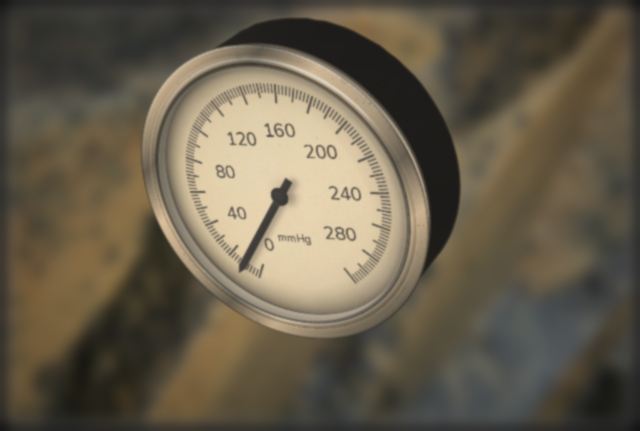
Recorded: 10 mmHg
